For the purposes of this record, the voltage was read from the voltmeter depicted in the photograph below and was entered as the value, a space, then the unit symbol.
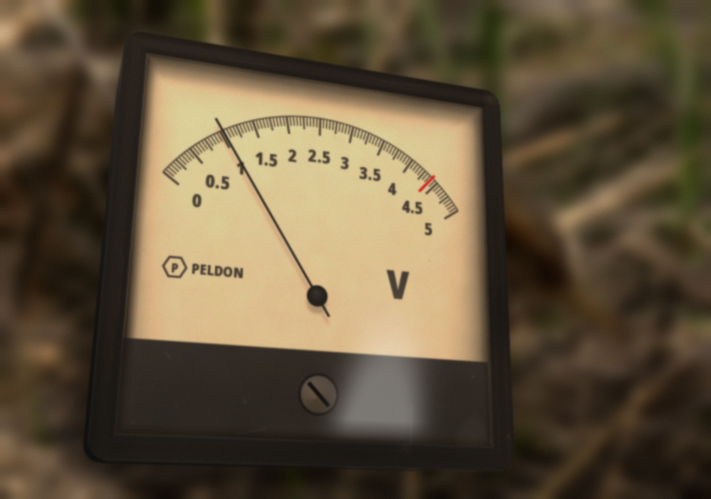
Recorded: 1 V
